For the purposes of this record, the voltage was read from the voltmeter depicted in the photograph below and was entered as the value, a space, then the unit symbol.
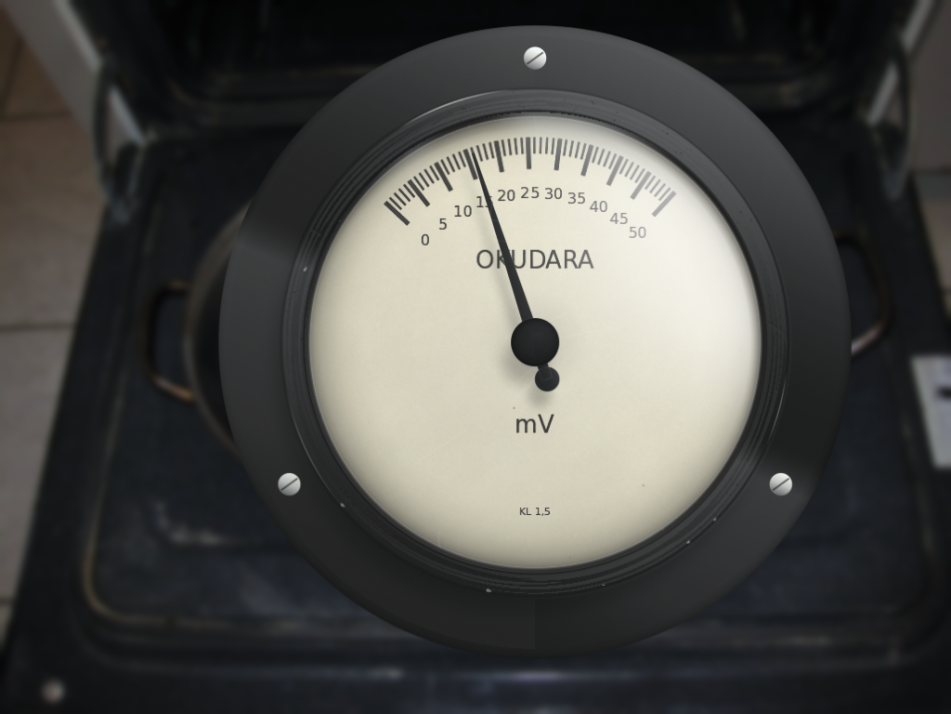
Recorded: 16 mV
